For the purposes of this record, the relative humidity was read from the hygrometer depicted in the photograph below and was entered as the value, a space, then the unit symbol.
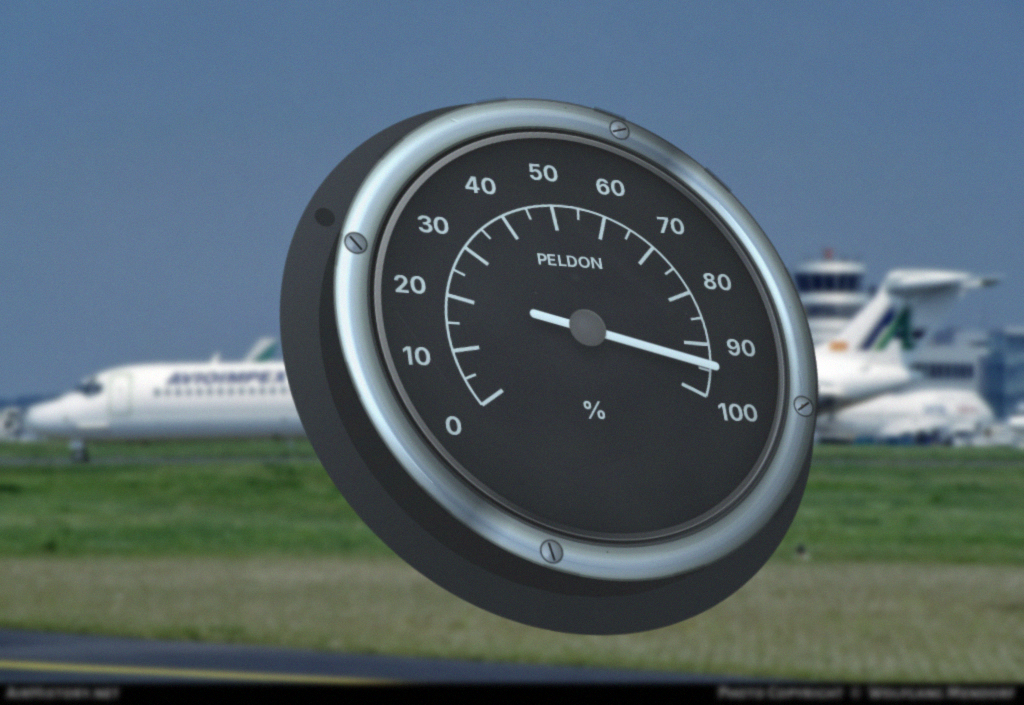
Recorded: 95 %
